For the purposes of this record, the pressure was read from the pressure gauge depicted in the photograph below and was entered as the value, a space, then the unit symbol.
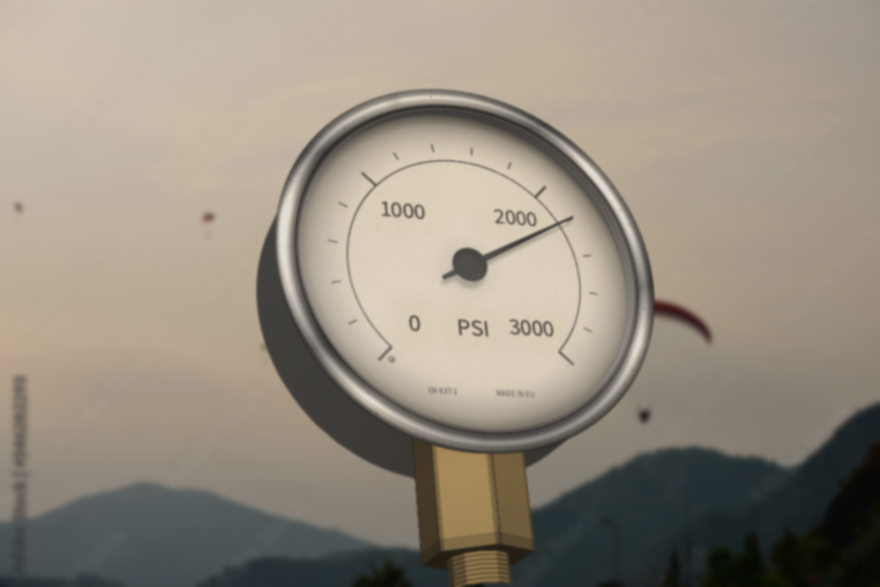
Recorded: 2200 psi
